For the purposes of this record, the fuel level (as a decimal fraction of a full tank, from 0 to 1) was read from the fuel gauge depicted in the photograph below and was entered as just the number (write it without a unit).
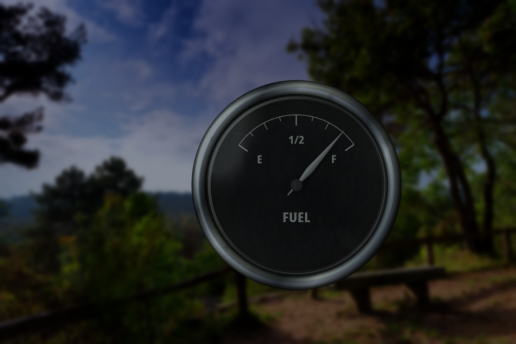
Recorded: 0.875
